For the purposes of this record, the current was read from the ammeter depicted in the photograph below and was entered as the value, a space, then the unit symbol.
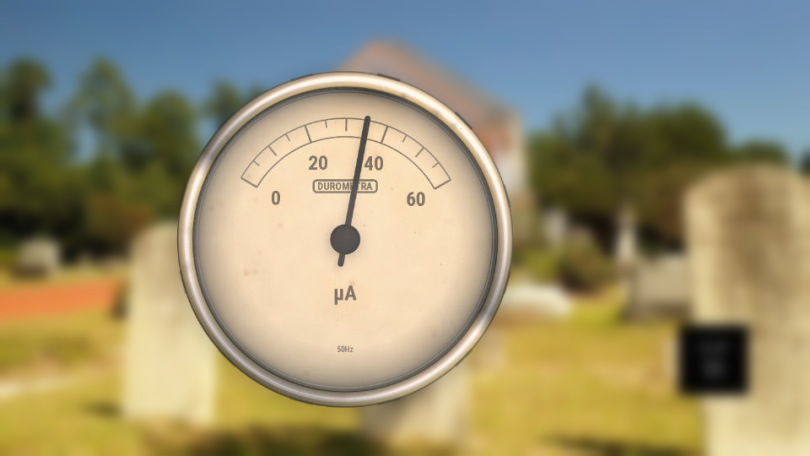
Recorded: 35 µA
